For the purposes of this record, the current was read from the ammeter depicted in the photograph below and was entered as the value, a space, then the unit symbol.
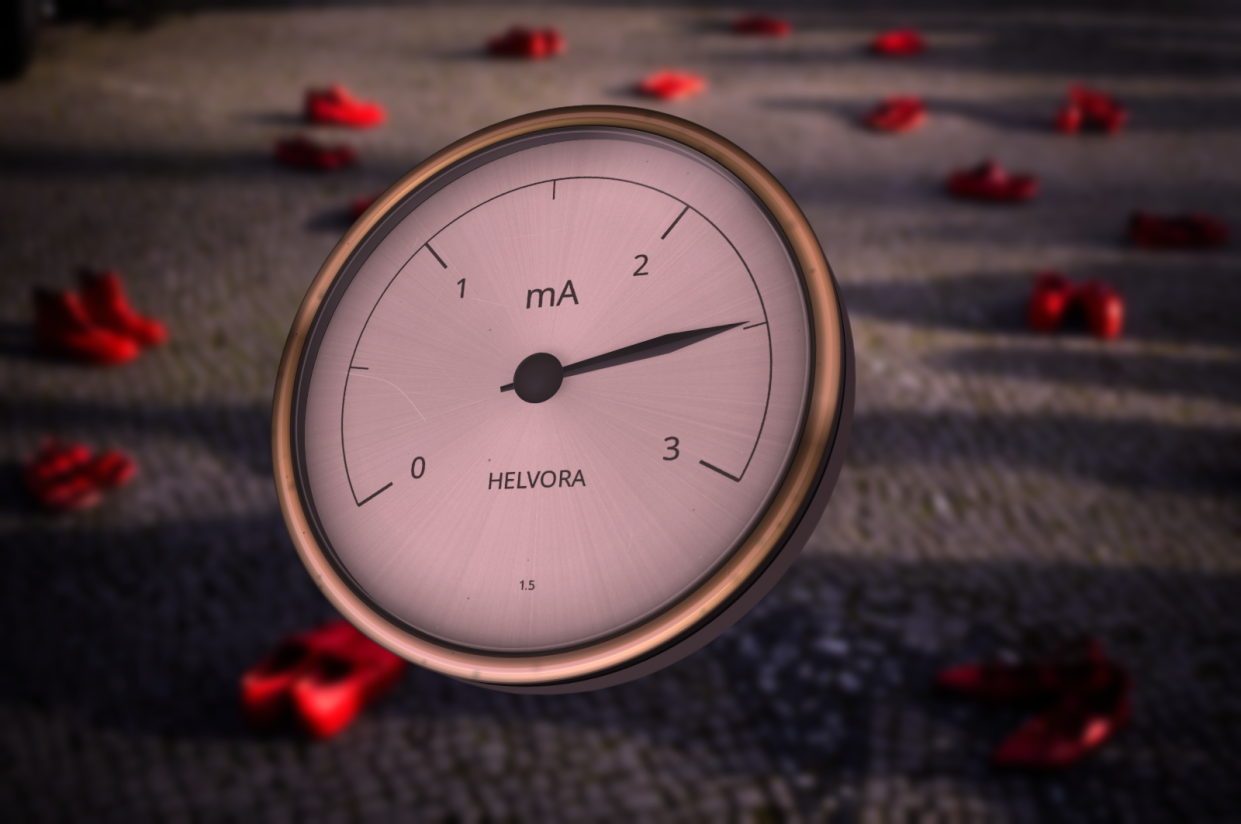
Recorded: 2.5 mA
